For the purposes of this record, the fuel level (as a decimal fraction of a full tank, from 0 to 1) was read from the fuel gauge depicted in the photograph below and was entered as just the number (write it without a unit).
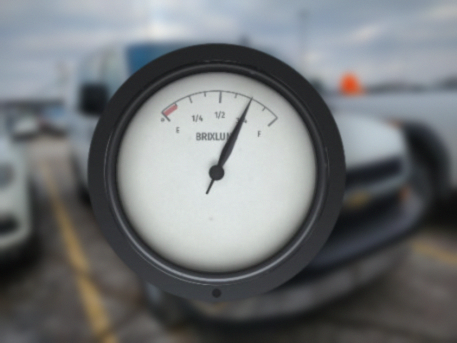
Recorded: 0.75
